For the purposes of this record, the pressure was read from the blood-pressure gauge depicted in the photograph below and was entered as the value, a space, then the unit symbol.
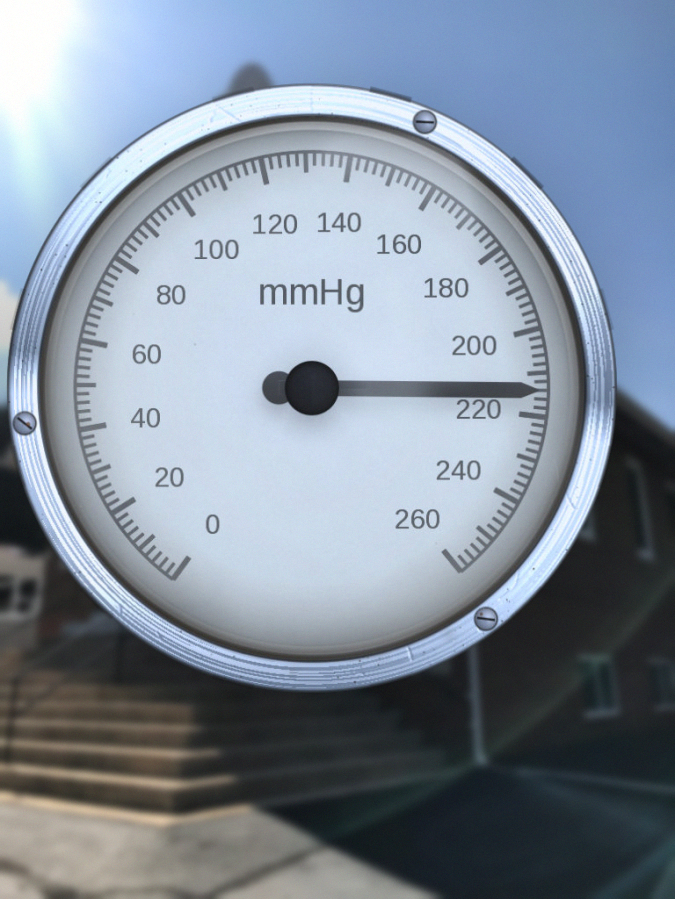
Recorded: 214 mmHg
